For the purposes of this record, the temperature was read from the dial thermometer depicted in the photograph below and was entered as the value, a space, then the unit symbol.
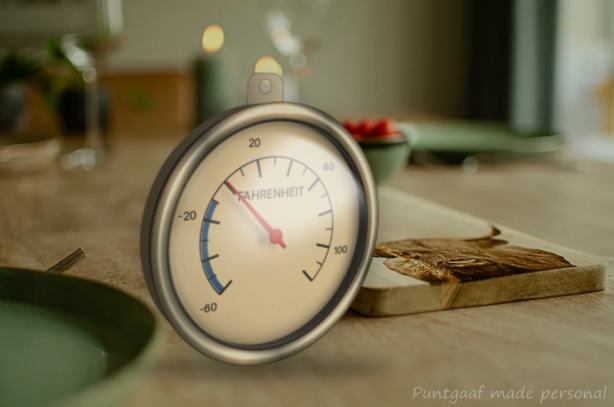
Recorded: 0 °F
